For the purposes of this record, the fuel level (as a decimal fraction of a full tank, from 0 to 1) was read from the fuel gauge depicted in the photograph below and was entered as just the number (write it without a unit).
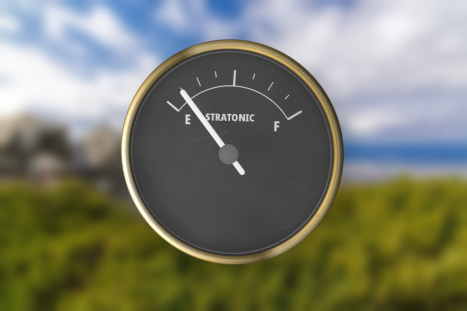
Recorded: 0.125
